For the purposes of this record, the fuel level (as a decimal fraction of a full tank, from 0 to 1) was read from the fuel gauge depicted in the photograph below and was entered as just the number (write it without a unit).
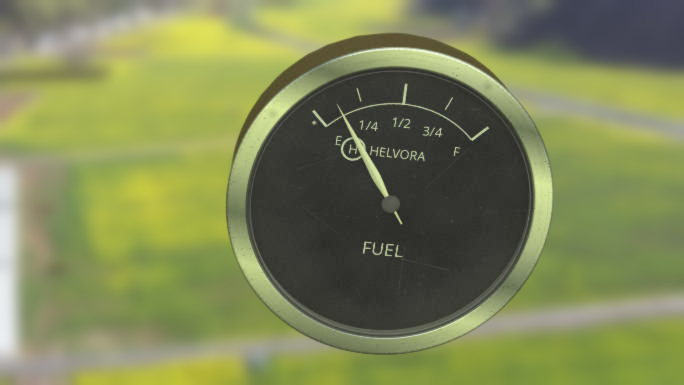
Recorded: 0.125
